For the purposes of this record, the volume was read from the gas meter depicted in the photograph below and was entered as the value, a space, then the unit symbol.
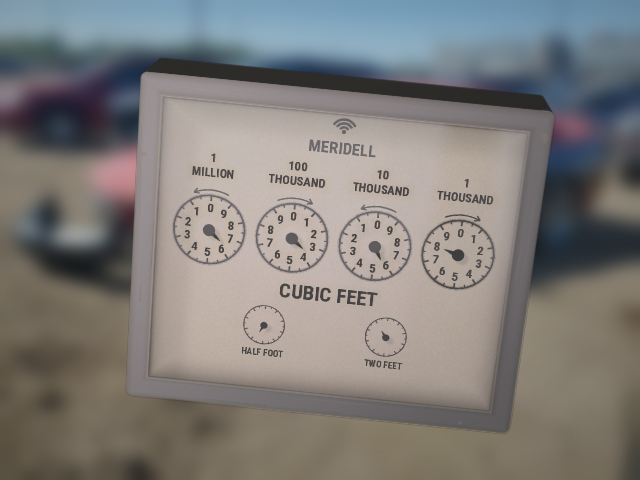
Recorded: 635800 ft³
